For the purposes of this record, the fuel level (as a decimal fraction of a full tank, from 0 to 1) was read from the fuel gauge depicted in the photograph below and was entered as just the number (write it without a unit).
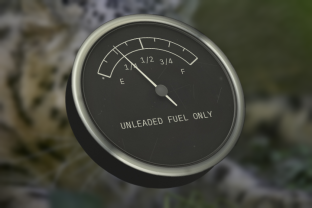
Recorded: 0.25
